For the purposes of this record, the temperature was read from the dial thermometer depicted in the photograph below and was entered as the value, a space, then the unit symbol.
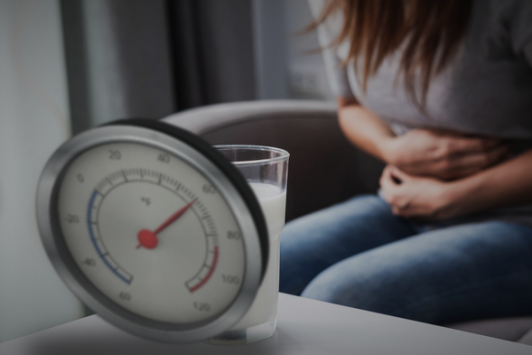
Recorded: 60 °F
